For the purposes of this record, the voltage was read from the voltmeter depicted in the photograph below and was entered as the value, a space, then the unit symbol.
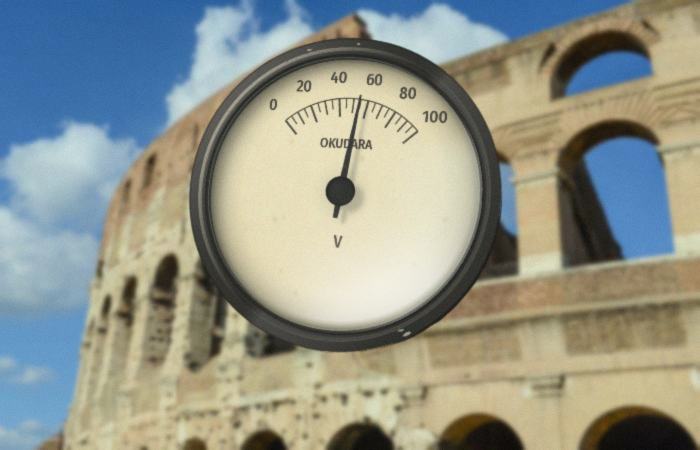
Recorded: 55 V
